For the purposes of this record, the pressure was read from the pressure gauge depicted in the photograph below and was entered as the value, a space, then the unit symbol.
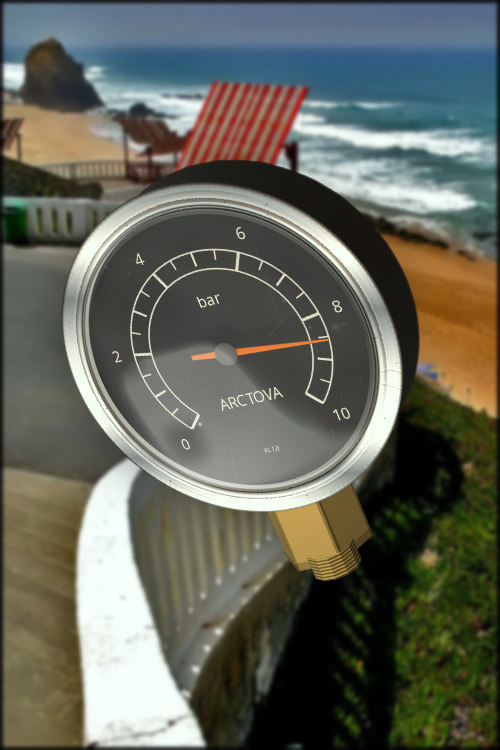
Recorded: 8.5 bar
